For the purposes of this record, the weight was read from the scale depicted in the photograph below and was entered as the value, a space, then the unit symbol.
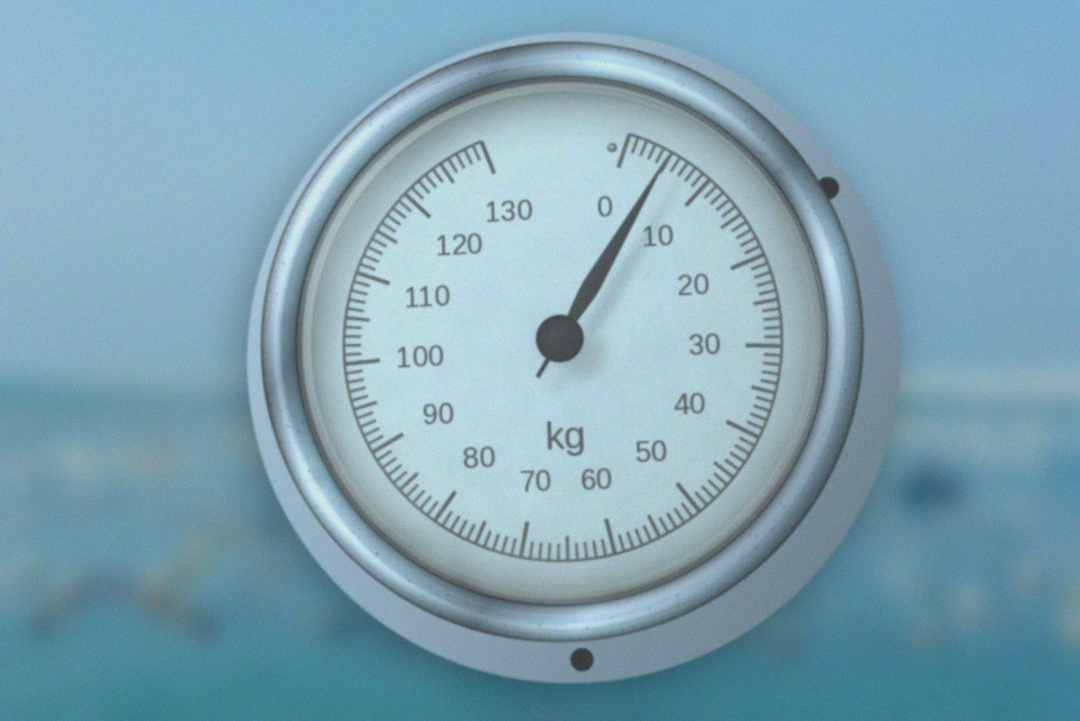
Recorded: 5 kg
